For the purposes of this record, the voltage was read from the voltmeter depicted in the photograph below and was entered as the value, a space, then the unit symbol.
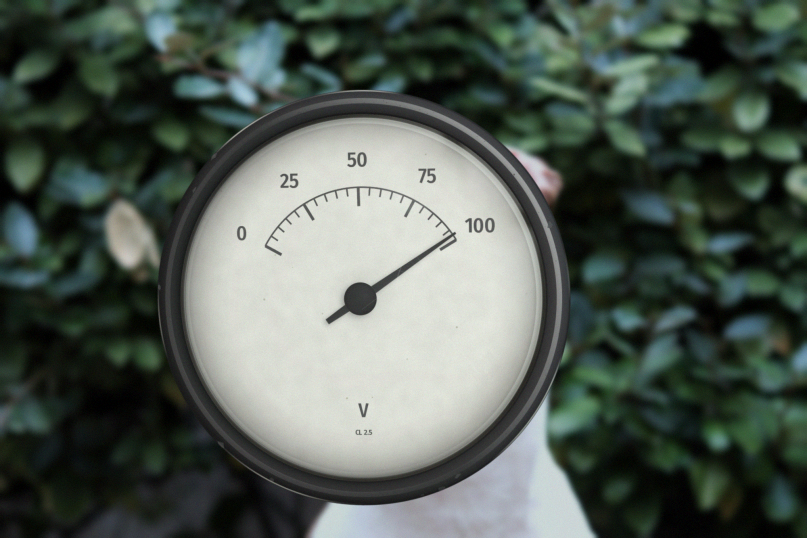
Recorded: 97.5 V
